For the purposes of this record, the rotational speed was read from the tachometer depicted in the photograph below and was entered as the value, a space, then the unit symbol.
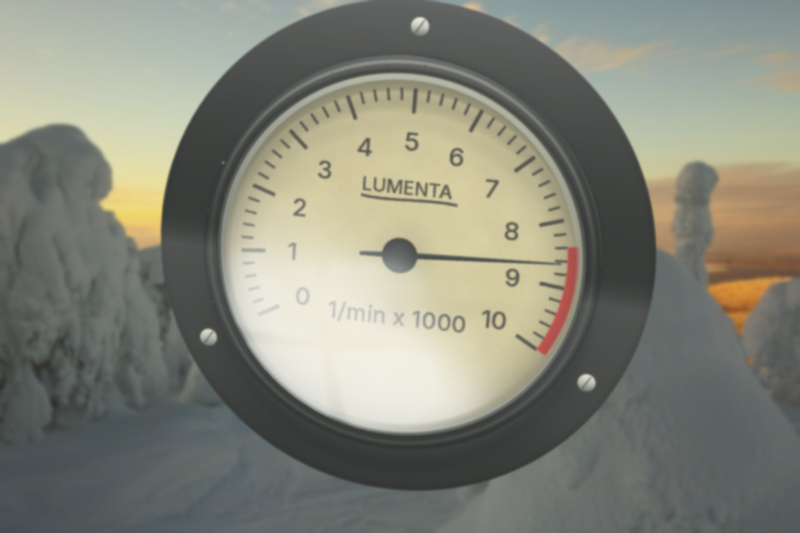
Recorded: 8600 rpm
